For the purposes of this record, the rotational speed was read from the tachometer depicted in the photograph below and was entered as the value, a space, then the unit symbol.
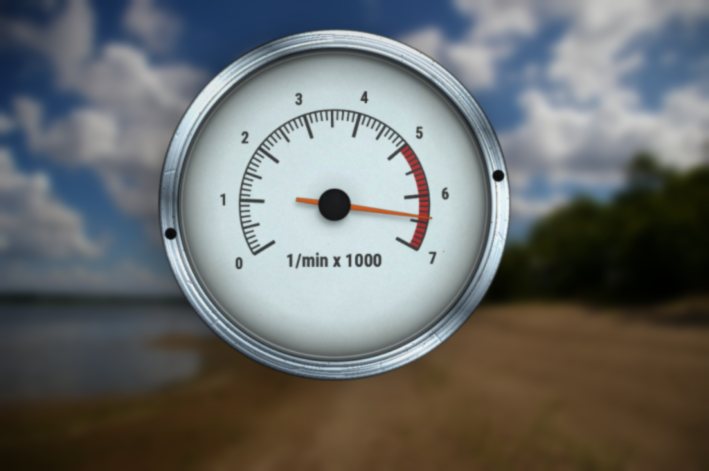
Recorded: 6400 rpm
